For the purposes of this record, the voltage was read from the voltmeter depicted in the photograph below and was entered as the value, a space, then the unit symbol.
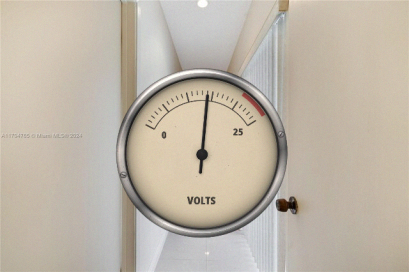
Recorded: 14 V
